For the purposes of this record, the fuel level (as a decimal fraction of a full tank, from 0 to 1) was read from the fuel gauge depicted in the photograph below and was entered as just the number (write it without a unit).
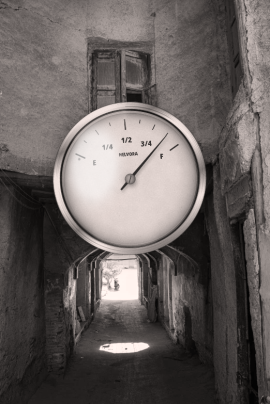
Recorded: 0.875
